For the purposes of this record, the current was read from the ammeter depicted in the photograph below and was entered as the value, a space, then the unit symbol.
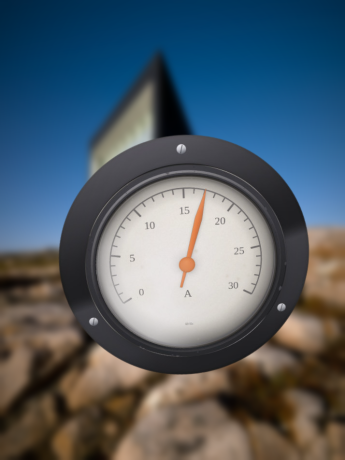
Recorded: 17 A
